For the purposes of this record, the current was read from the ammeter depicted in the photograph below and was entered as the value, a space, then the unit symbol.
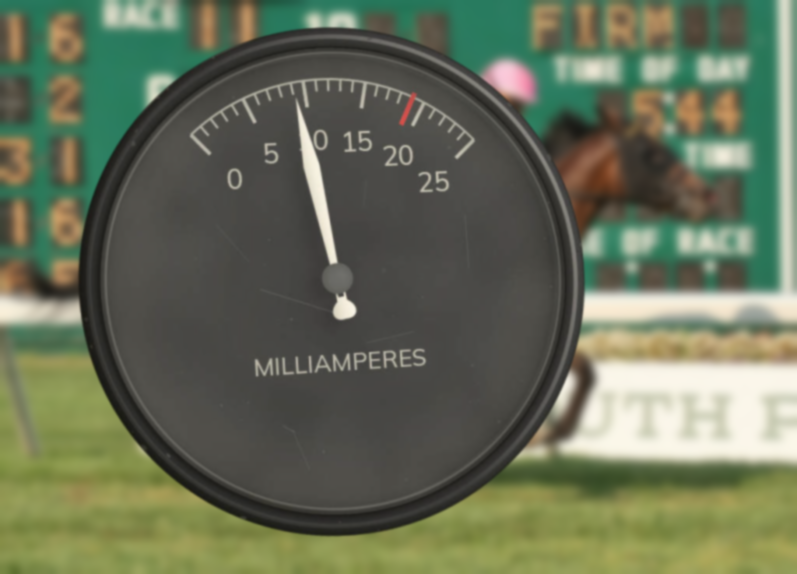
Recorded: 9 mA
